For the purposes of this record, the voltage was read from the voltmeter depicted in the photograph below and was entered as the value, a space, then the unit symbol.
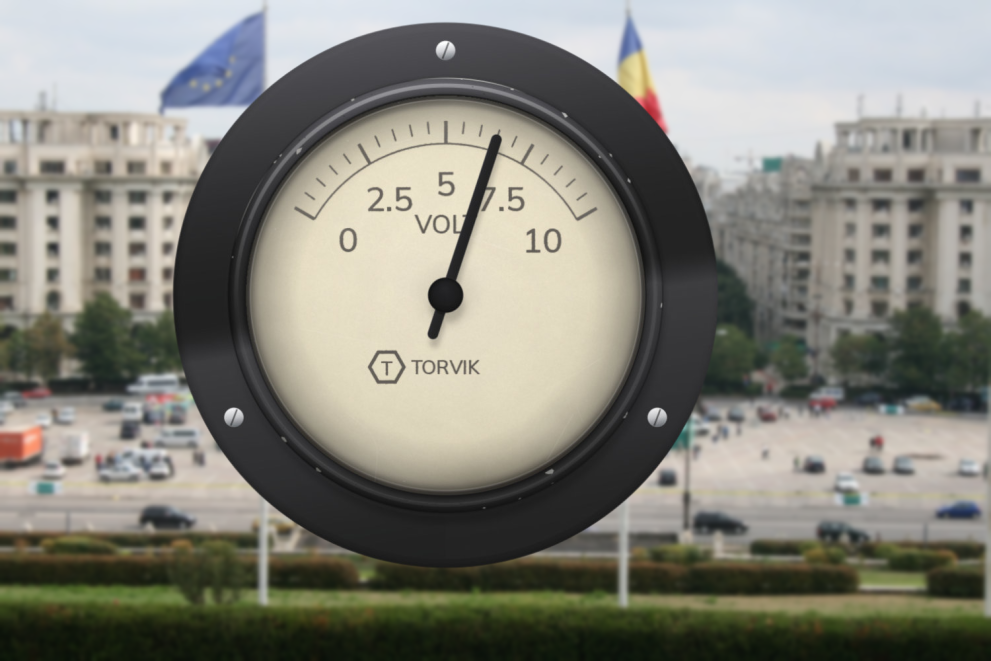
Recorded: 6.5 V
